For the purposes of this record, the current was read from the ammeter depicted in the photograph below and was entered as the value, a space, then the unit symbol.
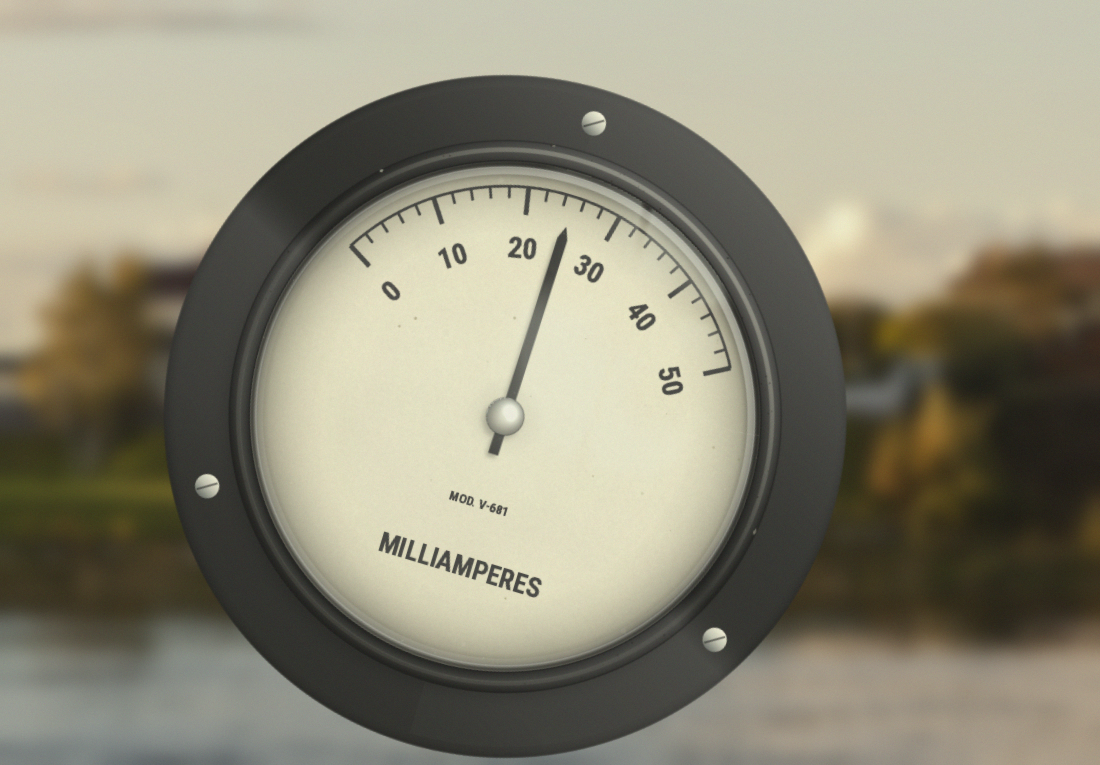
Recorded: 25 mA
